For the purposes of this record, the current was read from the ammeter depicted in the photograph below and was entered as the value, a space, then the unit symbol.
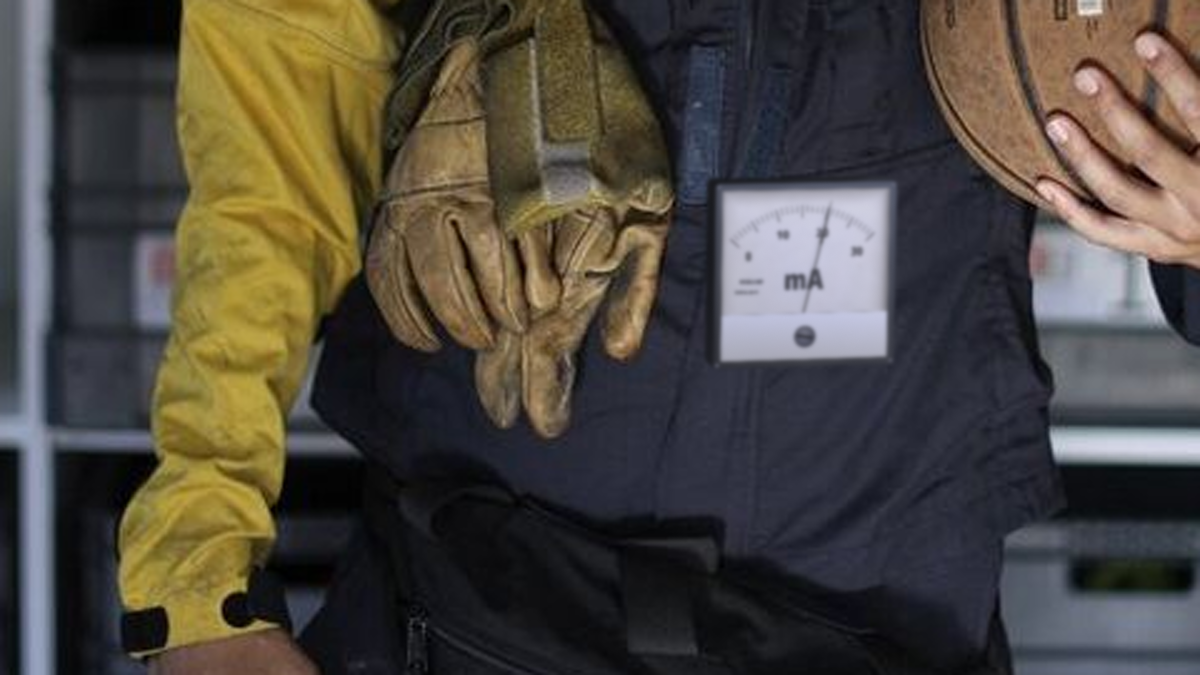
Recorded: 20 mA
